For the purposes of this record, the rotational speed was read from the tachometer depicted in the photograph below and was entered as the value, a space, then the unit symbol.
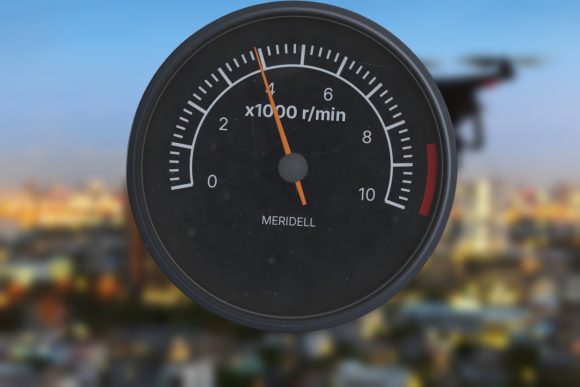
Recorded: 3900 rpm
